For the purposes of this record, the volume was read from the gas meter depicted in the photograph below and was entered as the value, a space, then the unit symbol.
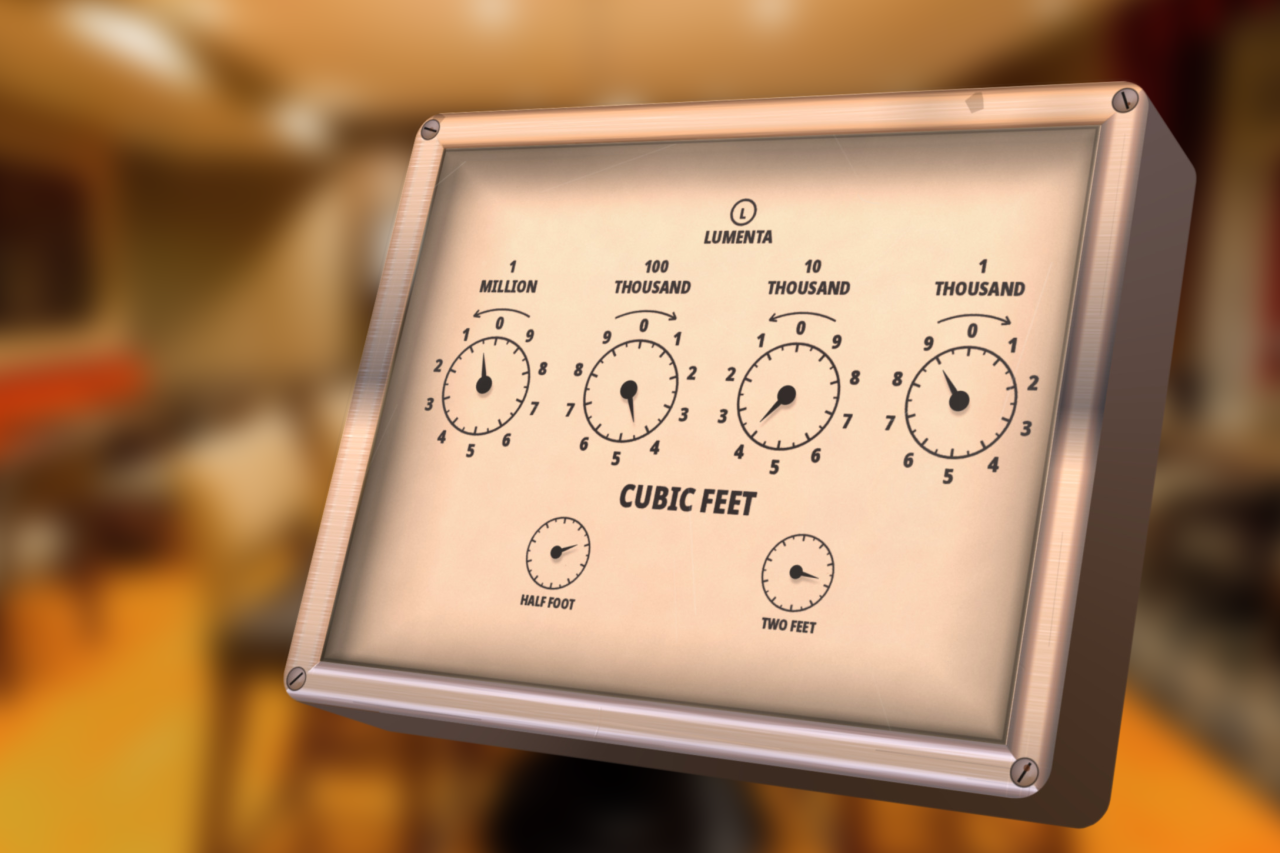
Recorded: 43900 ft³
